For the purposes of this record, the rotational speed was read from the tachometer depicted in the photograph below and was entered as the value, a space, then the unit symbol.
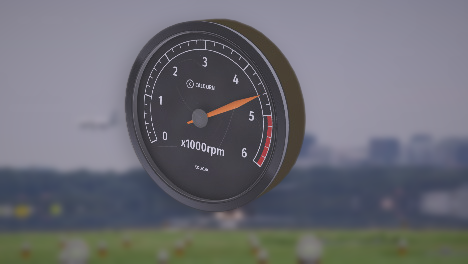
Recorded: 4600 rpm
